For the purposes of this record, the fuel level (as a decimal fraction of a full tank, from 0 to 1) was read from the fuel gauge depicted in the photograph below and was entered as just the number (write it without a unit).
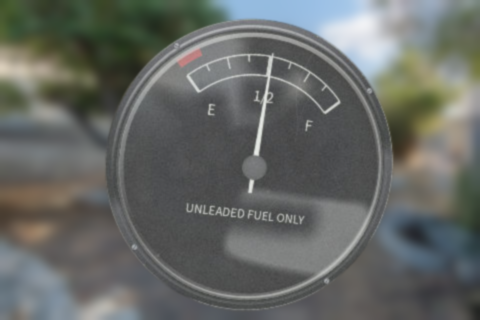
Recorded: 0.5
